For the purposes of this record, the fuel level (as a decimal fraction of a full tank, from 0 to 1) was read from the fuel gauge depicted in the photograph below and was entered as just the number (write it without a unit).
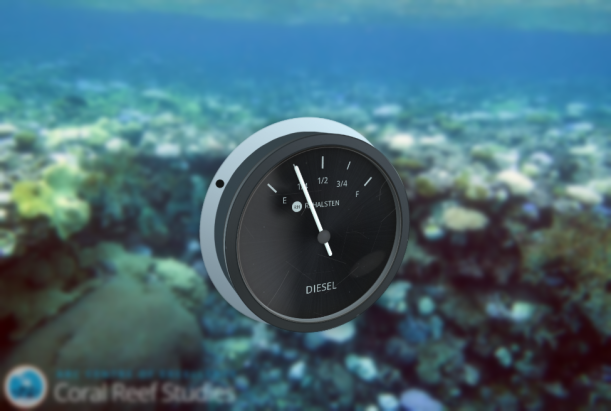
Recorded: 0.25
